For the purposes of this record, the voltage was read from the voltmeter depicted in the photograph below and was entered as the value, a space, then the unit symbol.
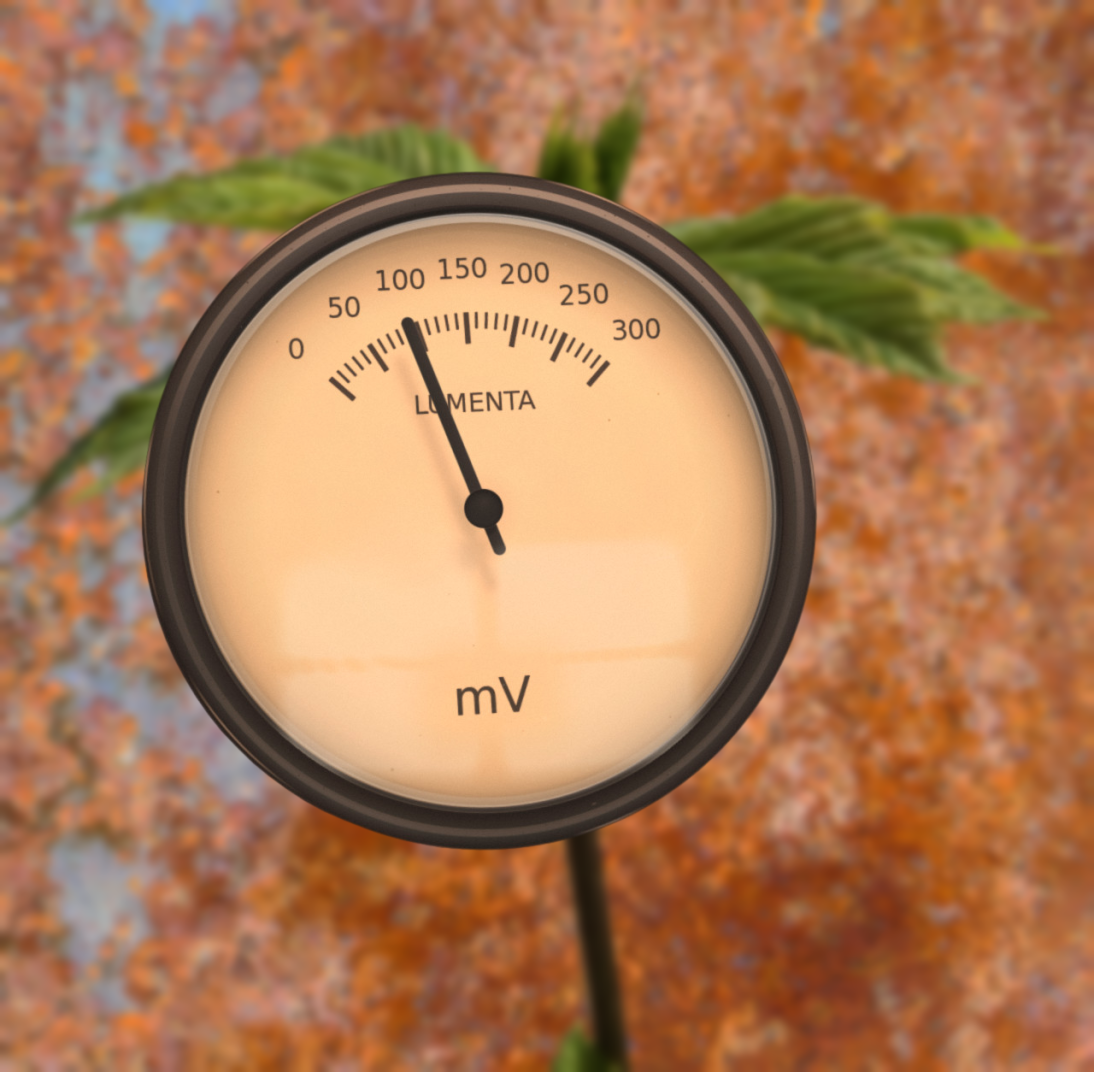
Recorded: 90 mV
